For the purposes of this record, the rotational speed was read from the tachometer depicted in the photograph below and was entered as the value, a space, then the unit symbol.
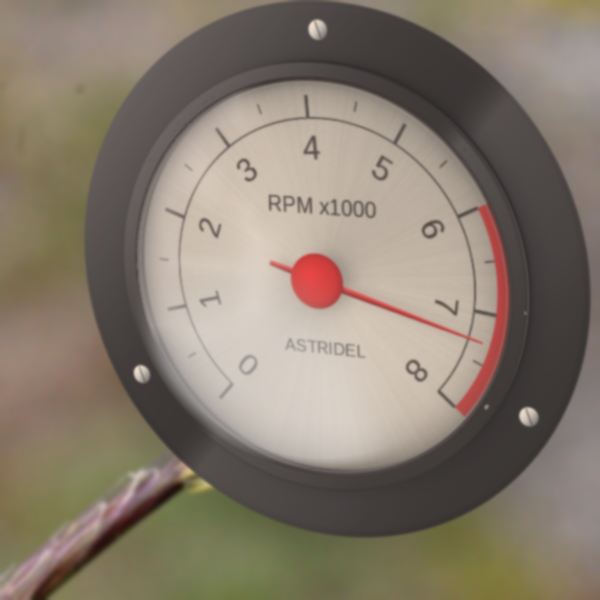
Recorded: 7250 rpm
